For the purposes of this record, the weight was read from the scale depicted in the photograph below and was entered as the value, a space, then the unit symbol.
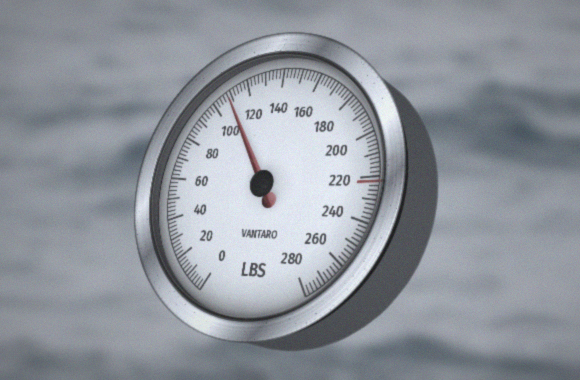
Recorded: 110 lb
